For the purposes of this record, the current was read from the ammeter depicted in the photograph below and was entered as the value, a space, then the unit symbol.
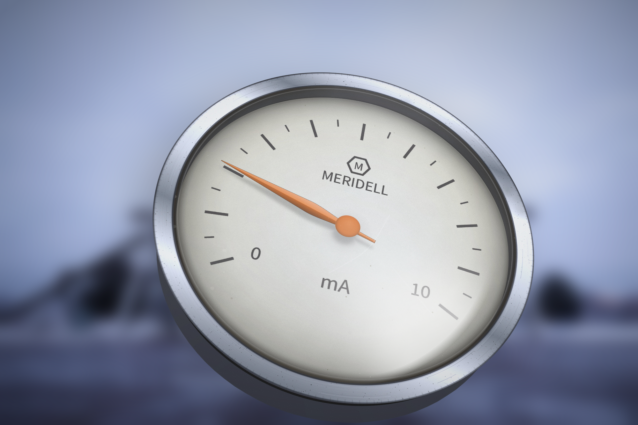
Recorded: 2 mA
